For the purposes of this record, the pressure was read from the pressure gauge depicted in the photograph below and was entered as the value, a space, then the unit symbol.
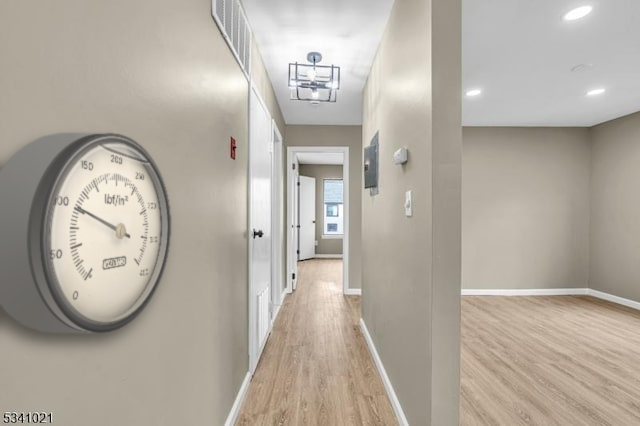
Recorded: 100 psi
